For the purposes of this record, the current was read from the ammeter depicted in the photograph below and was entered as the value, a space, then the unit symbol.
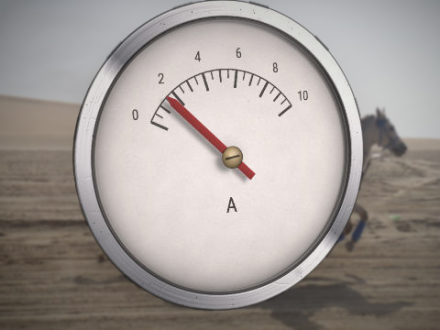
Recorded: 1.5 A
